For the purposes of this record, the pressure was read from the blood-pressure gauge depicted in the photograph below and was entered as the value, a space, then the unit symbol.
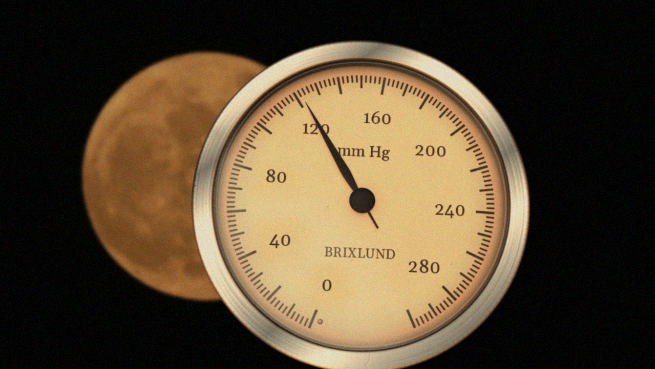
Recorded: 122 mmHg
